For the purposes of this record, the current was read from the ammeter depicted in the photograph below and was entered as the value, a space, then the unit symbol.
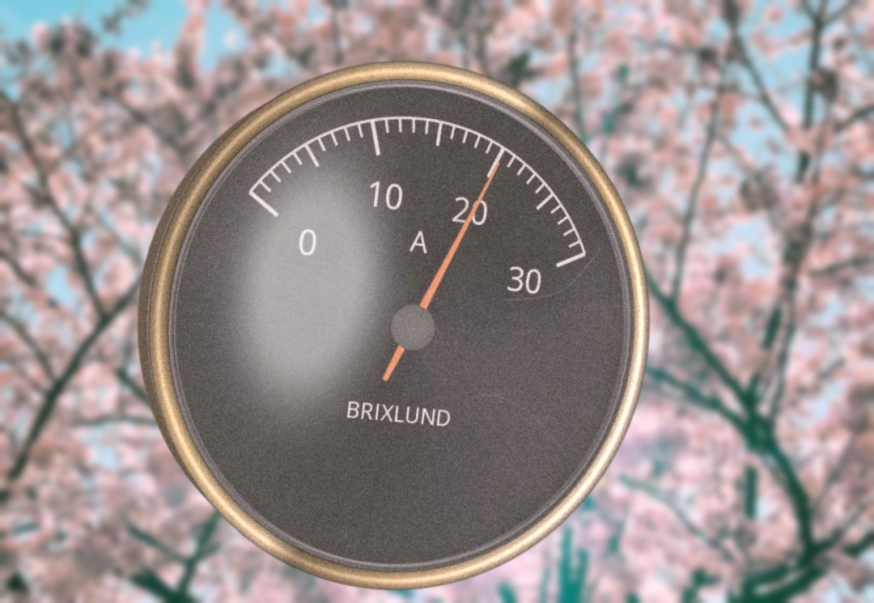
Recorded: 20 A
